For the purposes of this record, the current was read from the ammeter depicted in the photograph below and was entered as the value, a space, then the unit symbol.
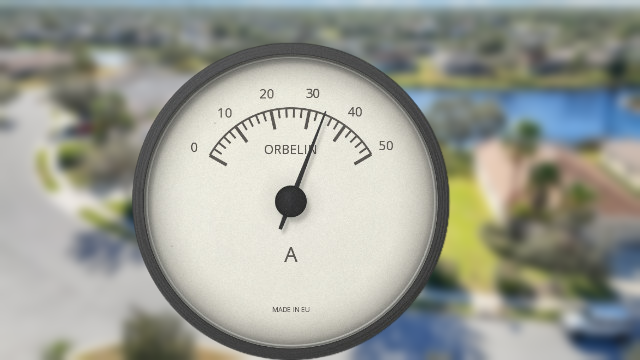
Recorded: 34 A
